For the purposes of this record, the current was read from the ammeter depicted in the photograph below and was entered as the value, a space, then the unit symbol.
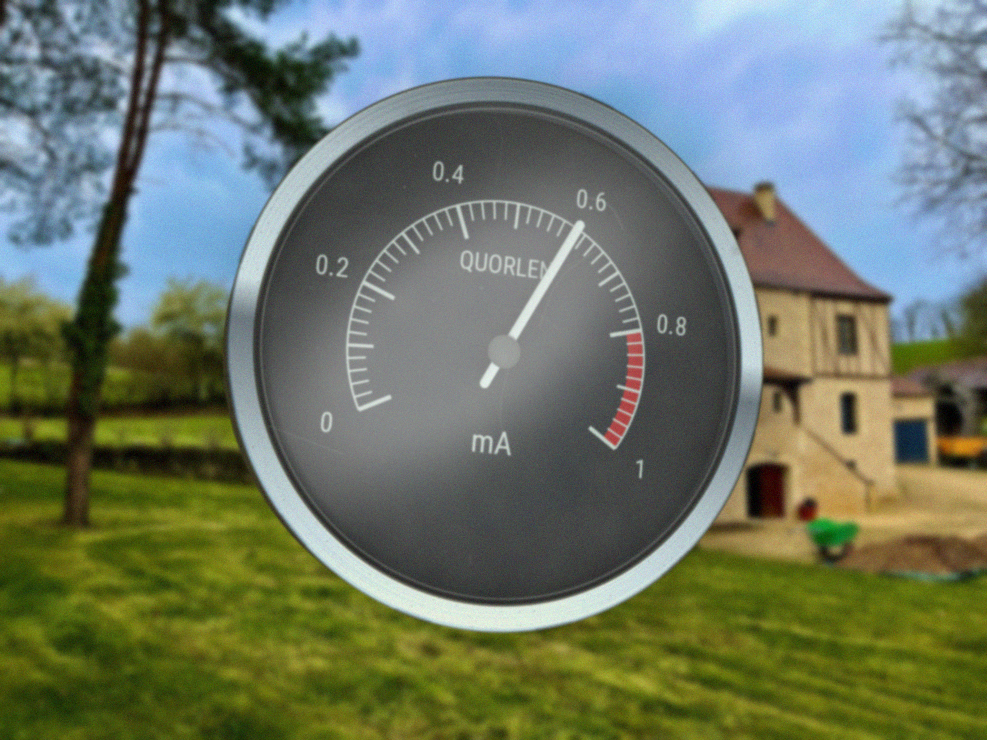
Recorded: 0.6 mA
